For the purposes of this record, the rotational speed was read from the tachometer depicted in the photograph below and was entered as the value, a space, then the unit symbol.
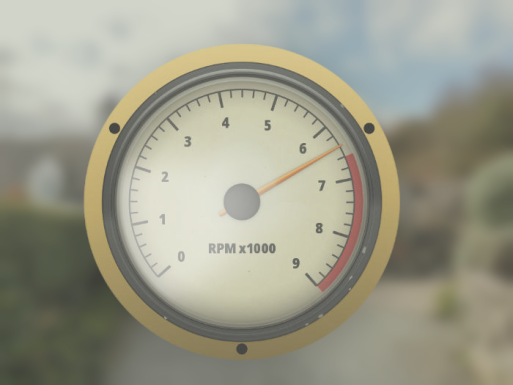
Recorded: 6400 rpm
